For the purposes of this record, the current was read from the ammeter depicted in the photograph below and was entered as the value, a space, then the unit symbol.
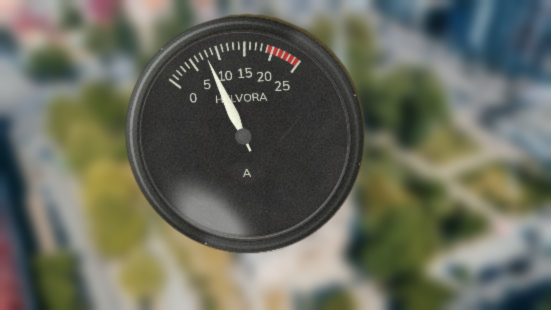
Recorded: 8 A
